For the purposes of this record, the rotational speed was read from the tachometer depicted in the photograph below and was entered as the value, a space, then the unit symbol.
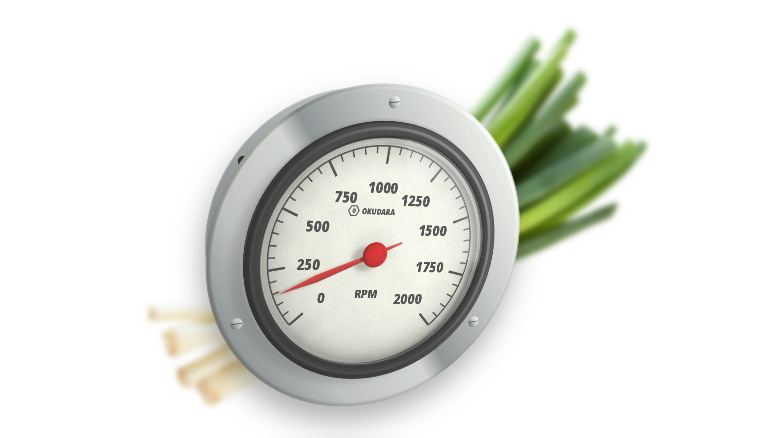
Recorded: 150 rpm
